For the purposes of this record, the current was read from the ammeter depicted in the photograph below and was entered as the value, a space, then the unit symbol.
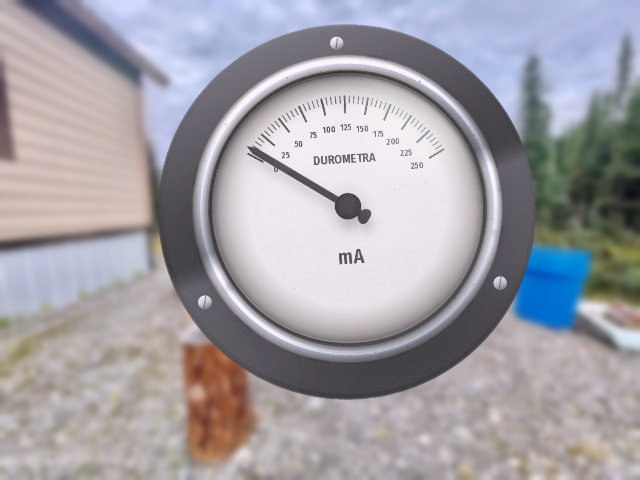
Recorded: 5 mA
